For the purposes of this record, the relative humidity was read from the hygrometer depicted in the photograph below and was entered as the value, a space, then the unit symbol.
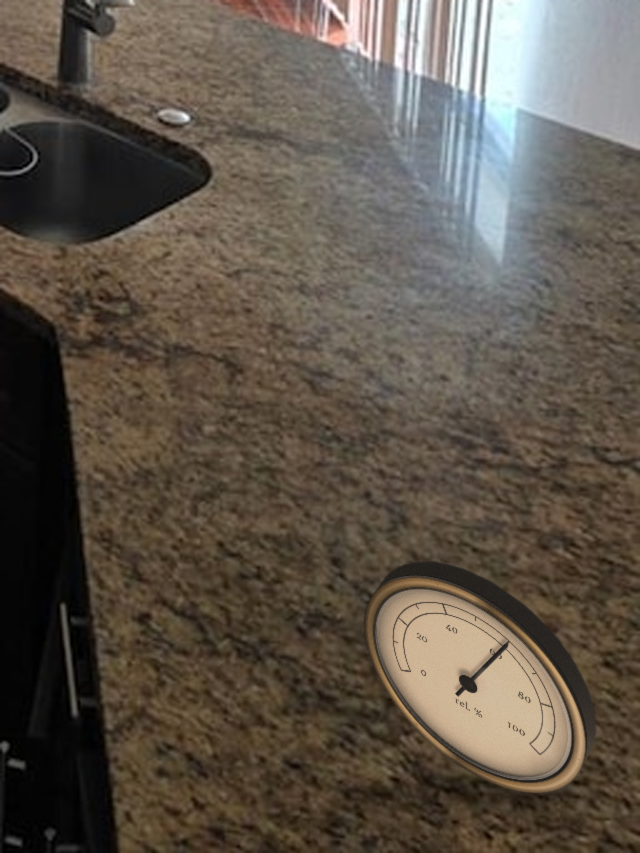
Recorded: 60 %
